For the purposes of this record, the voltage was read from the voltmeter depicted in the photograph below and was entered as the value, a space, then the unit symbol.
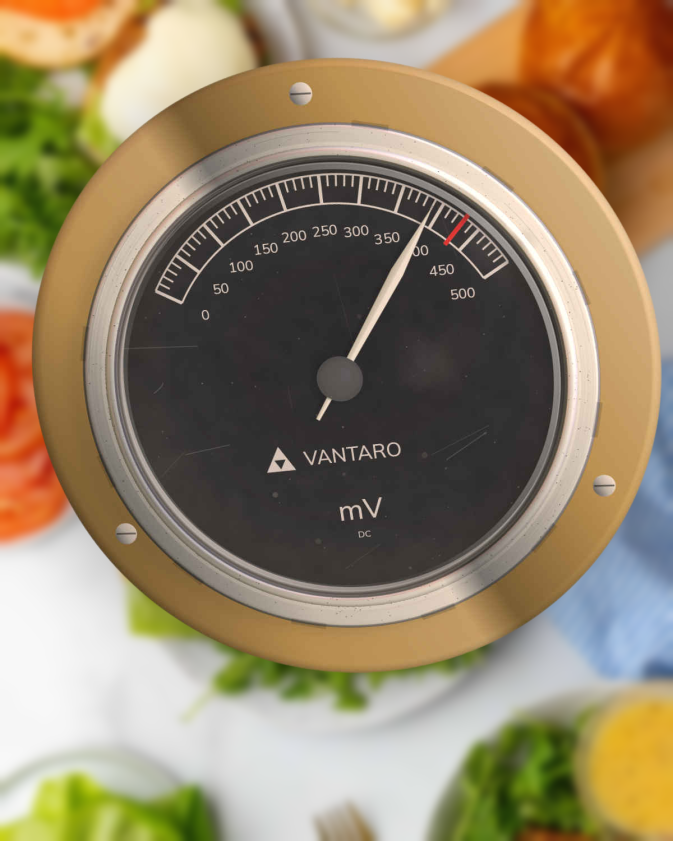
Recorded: 390 mV
